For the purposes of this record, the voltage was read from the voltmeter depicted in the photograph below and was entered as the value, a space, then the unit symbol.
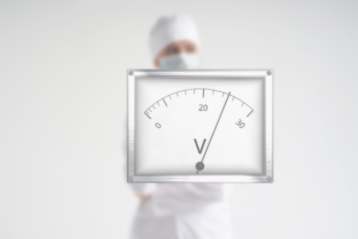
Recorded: 25 V
